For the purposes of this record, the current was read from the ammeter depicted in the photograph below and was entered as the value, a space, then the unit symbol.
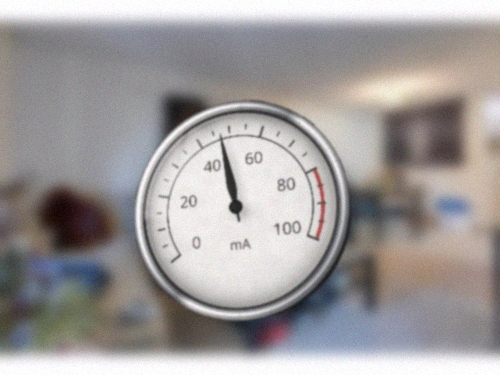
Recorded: 47.5 mA
